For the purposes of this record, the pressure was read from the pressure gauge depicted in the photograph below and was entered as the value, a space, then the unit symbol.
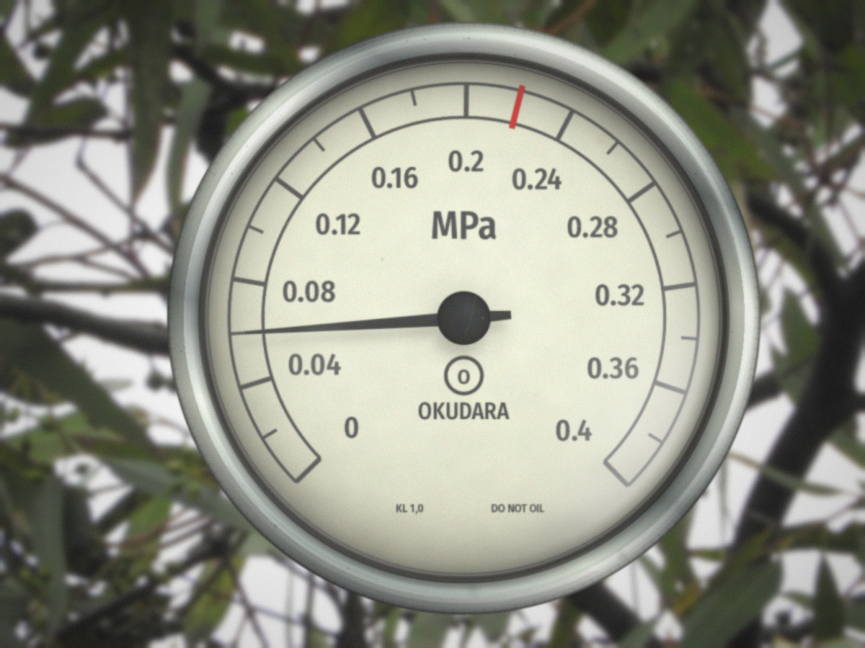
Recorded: 0.06 MPa
